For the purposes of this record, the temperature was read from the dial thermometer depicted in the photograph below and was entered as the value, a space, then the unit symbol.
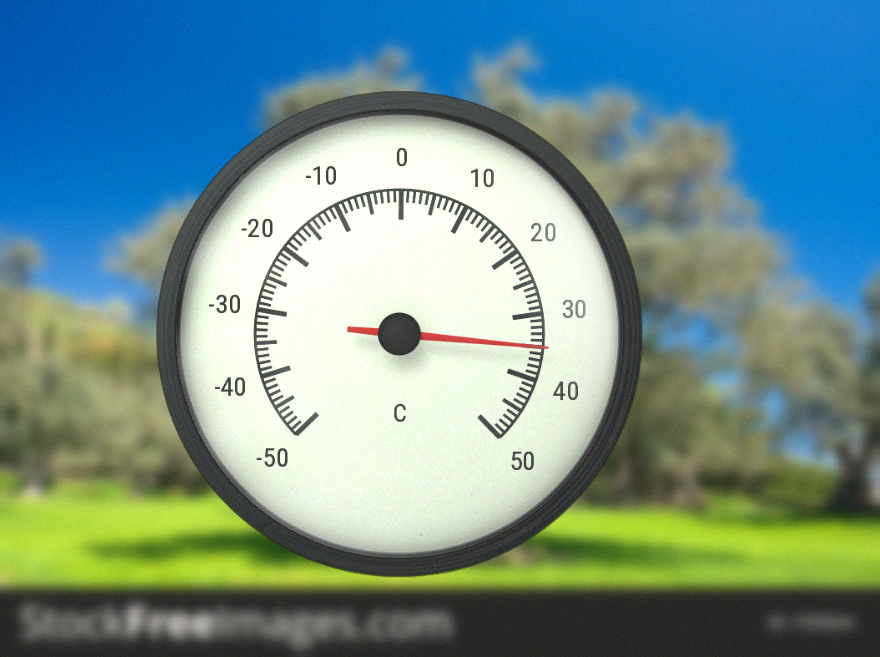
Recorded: 35 °C
